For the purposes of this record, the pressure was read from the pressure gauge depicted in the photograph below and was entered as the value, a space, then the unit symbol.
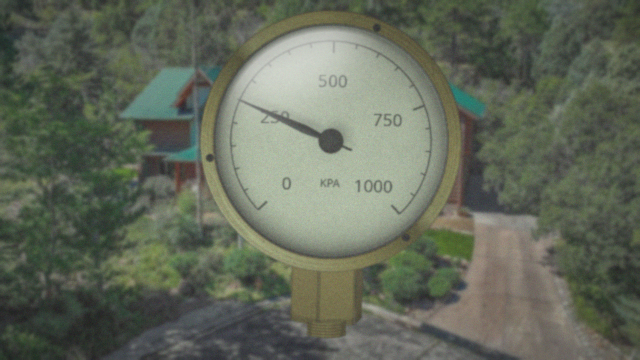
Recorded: 250 kPa
